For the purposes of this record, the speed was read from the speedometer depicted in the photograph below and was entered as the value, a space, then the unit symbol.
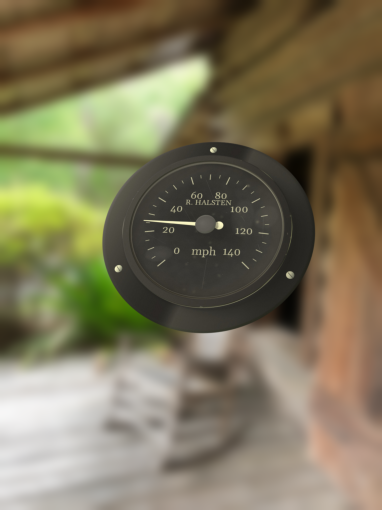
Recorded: 25 mph
